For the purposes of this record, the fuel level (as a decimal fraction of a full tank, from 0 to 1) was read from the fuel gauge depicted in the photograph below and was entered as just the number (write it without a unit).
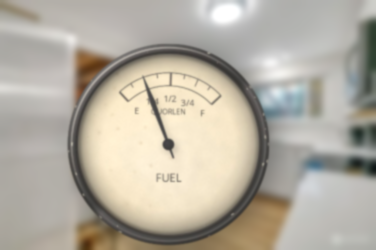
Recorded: 0.25
